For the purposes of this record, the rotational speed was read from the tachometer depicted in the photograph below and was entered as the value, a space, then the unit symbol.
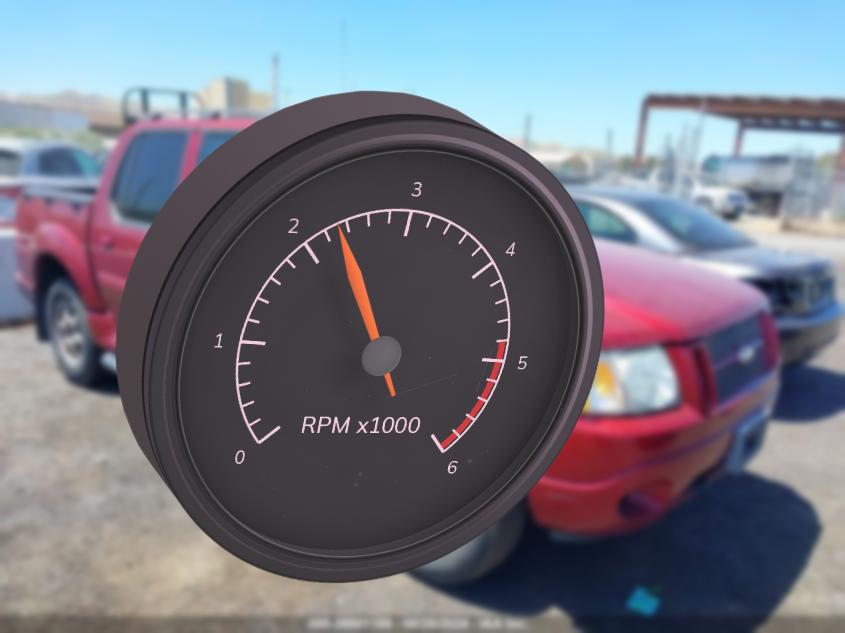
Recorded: 2300 rpm
